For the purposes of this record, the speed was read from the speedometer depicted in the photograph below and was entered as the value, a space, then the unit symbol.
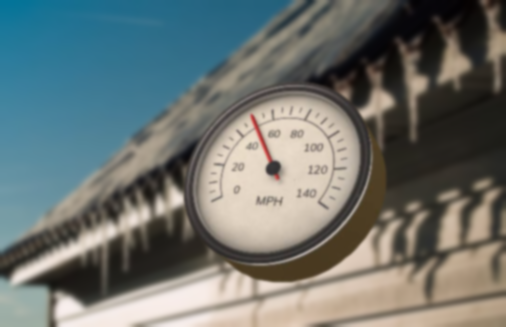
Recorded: 50 mph
